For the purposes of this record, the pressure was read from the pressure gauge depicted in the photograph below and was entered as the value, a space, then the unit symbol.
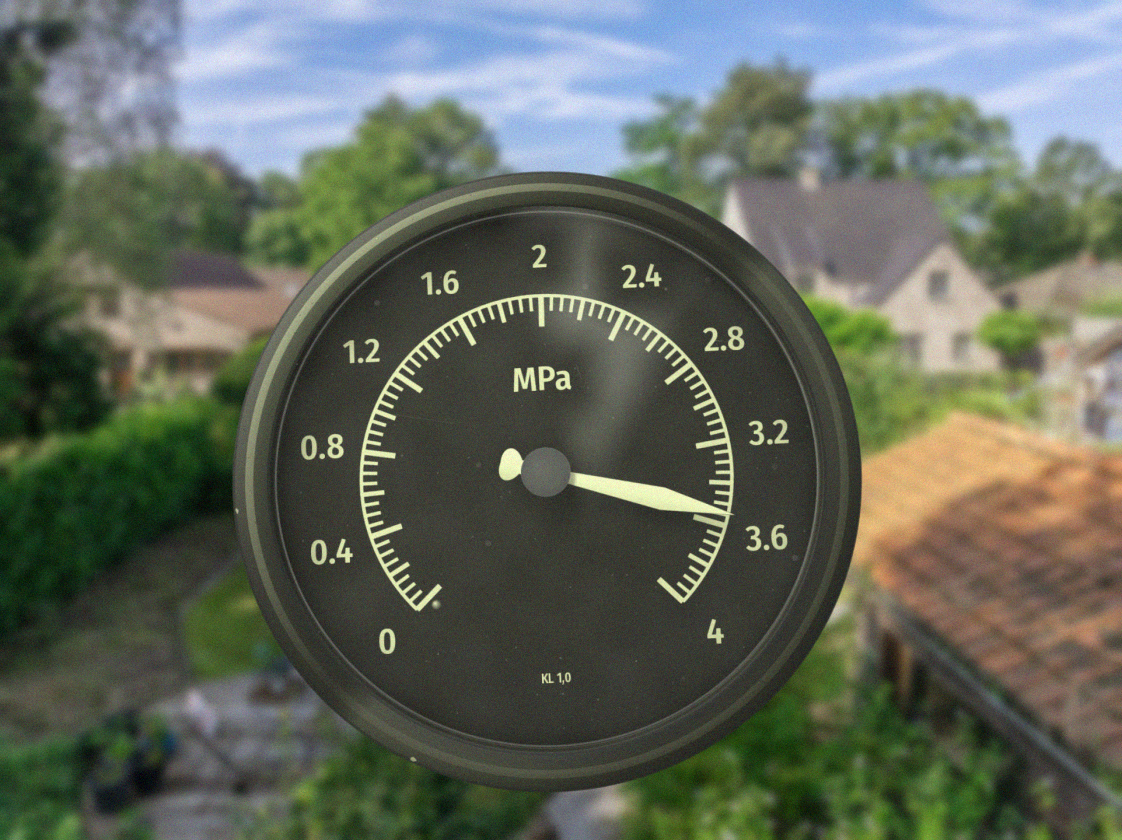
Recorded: 3.55 MPa
